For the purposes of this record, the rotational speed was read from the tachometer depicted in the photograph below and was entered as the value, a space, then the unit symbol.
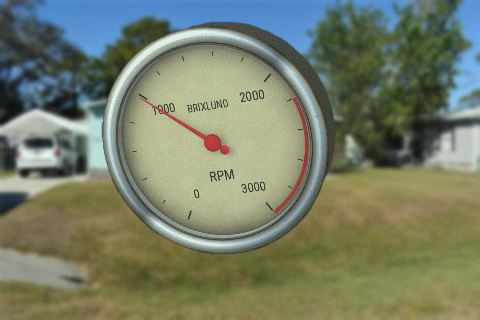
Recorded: 1000 rpm
